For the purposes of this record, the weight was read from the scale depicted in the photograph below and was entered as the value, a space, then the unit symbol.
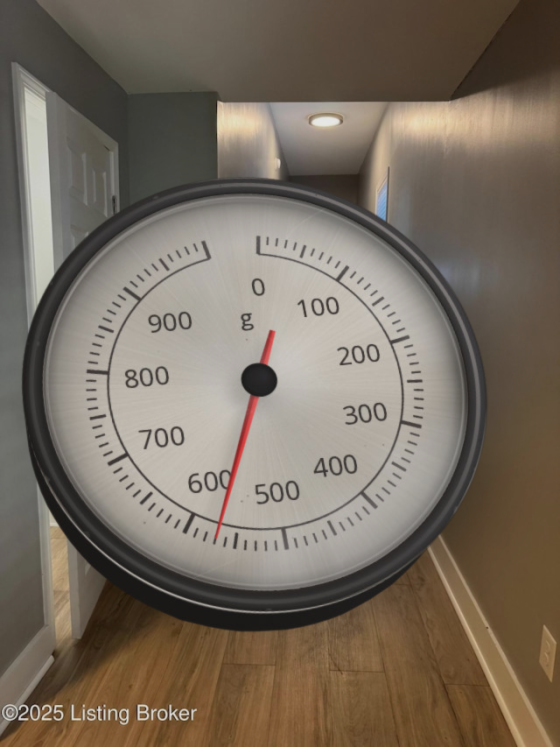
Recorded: 570 g
